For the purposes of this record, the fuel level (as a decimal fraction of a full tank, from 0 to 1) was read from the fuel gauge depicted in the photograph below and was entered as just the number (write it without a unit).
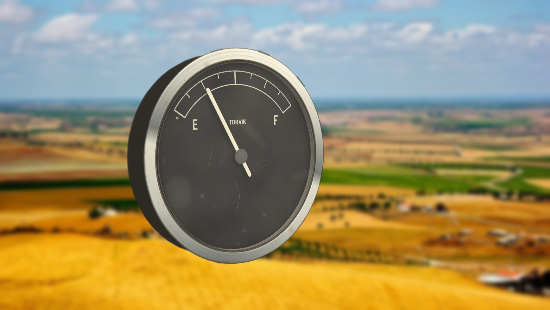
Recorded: 0.25
